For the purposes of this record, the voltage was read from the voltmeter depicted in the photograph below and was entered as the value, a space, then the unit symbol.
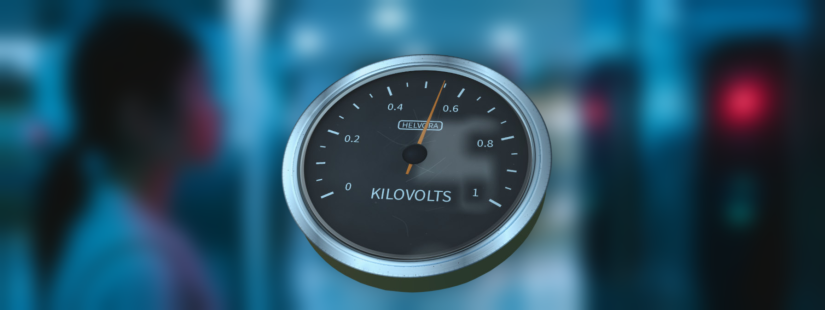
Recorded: 0.55 kV
